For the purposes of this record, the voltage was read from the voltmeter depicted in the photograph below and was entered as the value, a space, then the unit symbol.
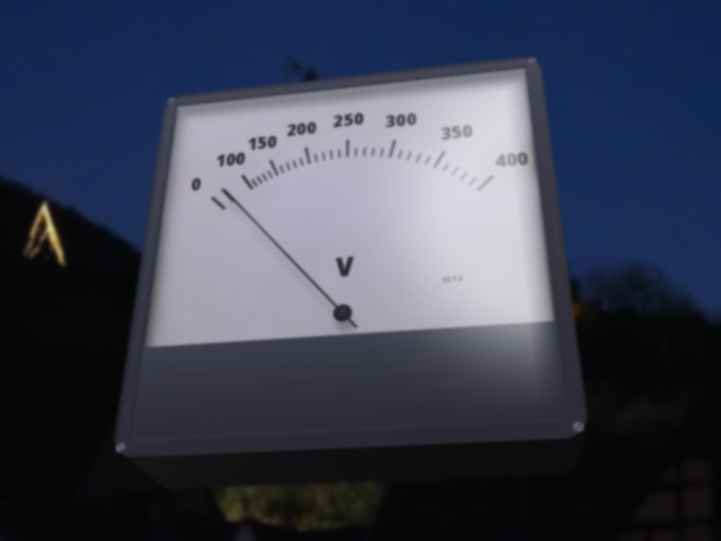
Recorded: 50 V
